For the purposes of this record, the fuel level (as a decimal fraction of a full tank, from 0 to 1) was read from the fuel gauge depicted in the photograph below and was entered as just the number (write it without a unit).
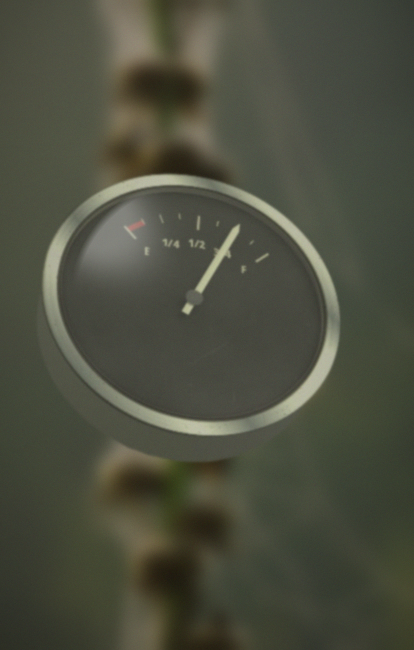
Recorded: 0.75
